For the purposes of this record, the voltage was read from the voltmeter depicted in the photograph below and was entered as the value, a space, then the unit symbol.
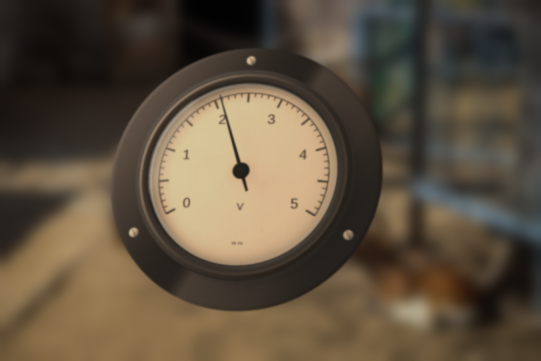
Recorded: 2.1 V
